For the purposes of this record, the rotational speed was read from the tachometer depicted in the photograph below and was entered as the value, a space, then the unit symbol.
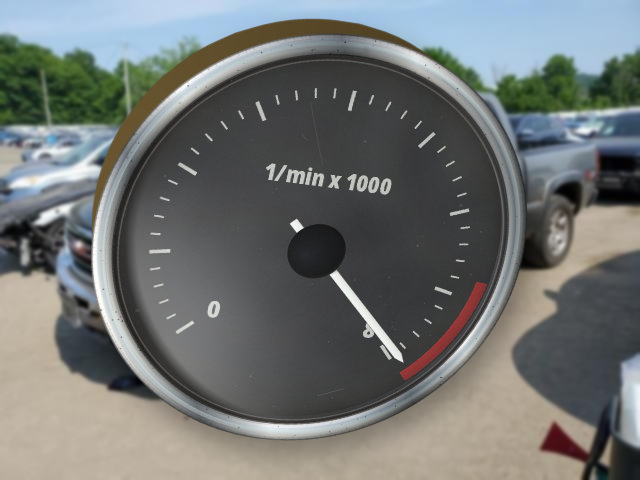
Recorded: 7900 rpm
